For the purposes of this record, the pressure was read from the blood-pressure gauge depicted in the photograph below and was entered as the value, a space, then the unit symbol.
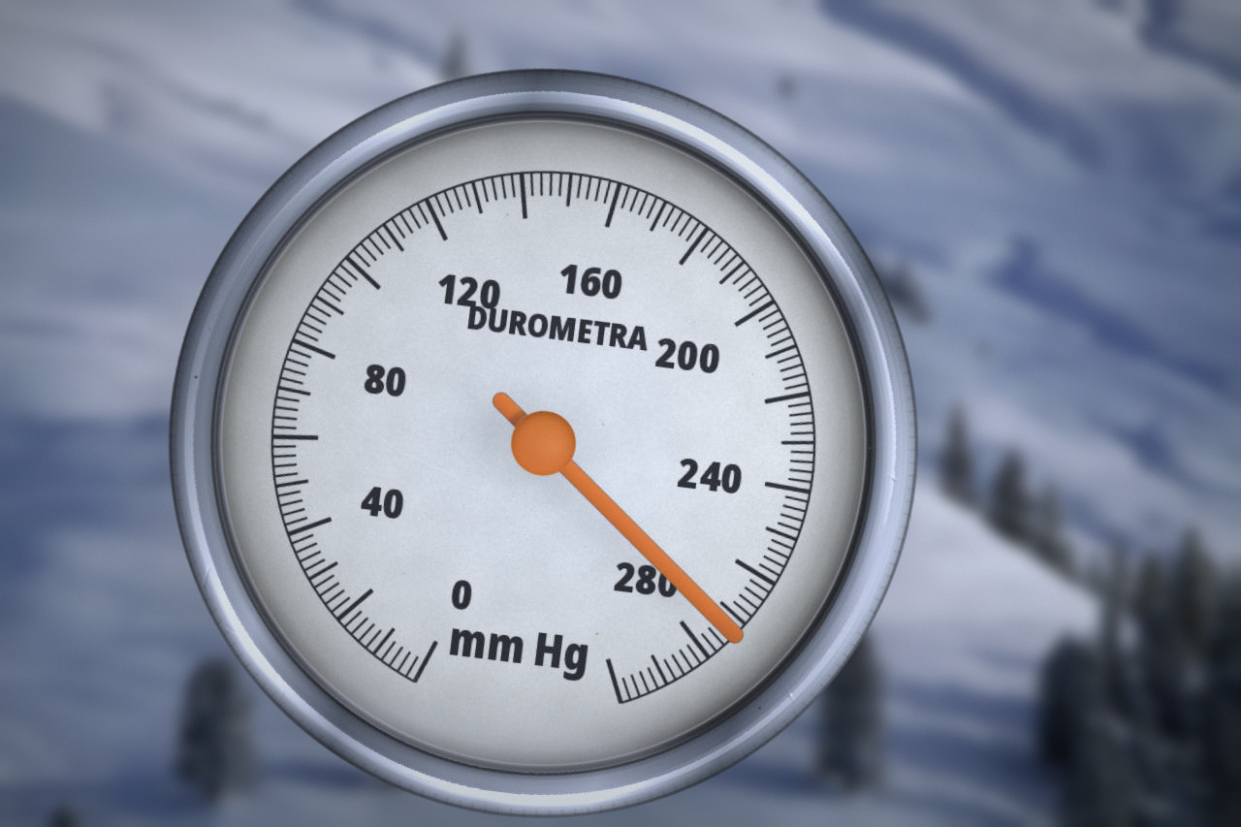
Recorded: 273 mmHg
